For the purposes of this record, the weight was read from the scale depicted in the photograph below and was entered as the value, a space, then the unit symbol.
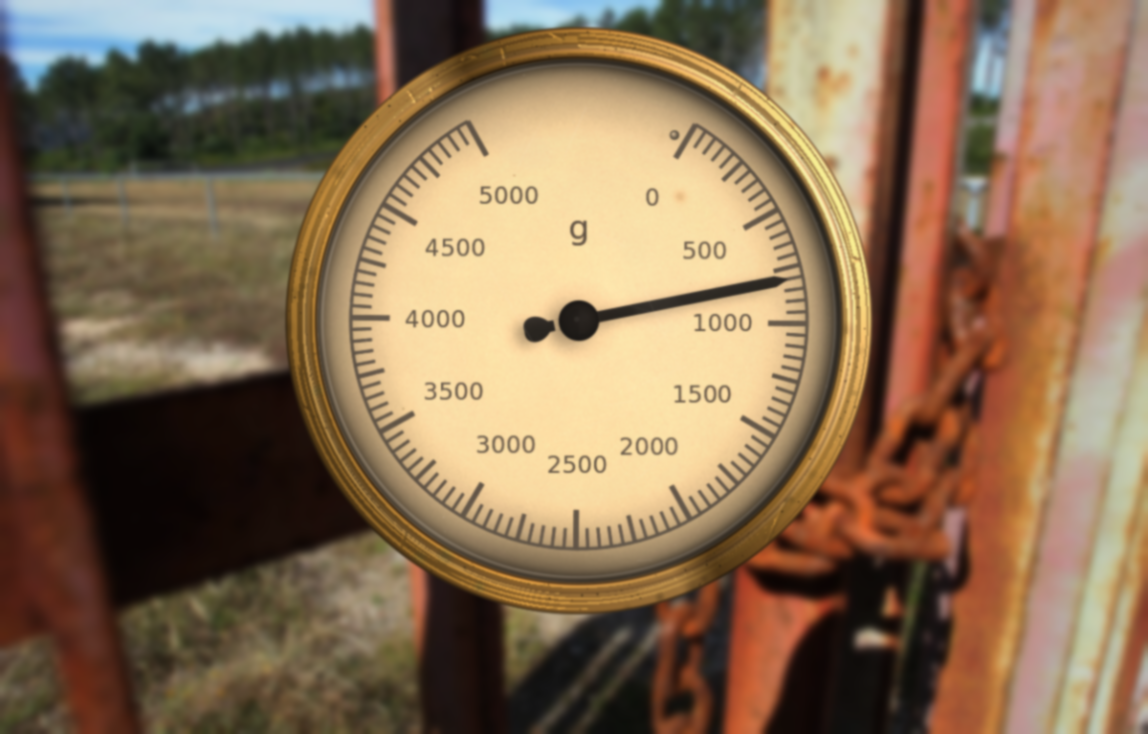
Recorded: 800 g
